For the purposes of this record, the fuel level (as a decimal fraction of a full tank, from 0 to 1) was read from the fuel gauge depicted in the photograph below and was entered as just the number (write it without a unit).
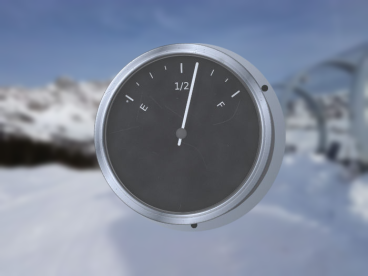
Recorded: 0.625
